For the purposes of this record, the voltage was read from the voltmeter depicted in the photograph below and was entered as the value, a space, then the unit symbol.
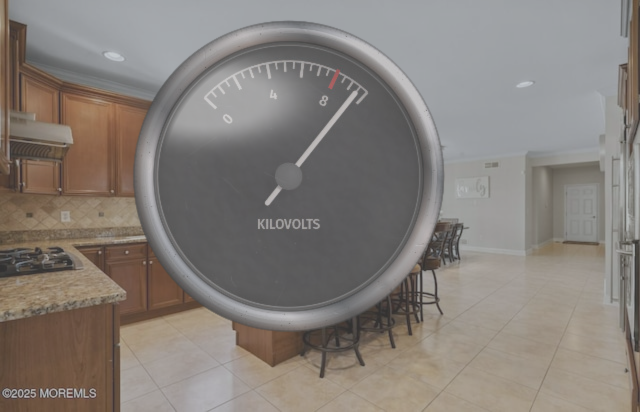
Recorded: 9.5 kV
